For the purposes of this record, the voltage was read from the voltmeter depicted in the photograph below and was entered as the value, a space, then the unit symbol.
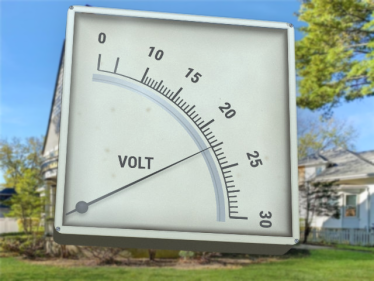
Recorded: 22.5 V
